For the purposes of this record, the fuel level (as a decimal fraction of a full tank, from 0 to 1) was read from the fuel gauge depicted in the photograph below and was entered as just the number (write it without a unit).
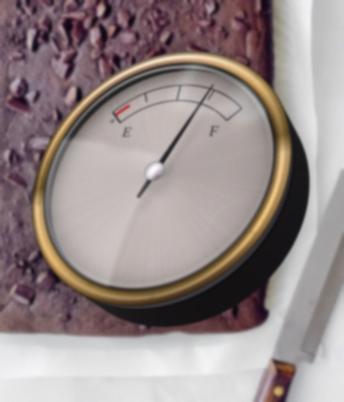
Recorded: 0.75
